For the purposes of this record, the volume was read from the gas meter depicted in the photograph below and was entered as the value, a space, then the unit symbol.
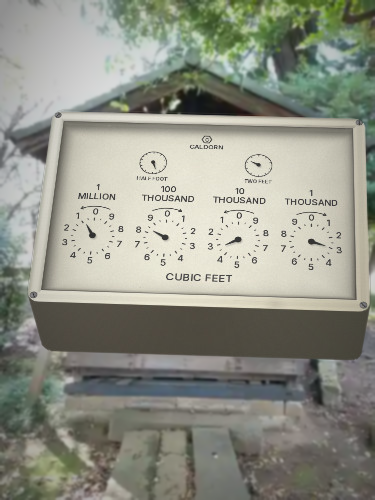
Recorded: 83300 ft³
